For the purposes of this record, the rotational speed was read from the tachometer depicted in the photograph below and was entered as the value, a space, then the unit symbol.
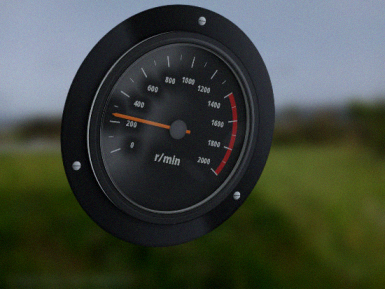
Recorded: 250 rpm
